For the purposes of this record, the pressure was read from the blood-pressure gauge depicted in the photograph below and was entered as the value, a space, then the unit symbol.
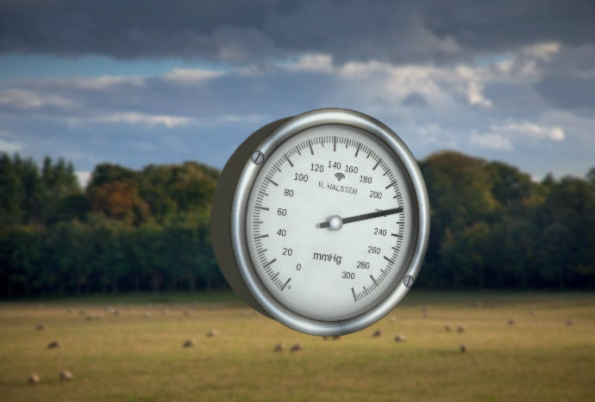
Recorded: 220 mmHg
